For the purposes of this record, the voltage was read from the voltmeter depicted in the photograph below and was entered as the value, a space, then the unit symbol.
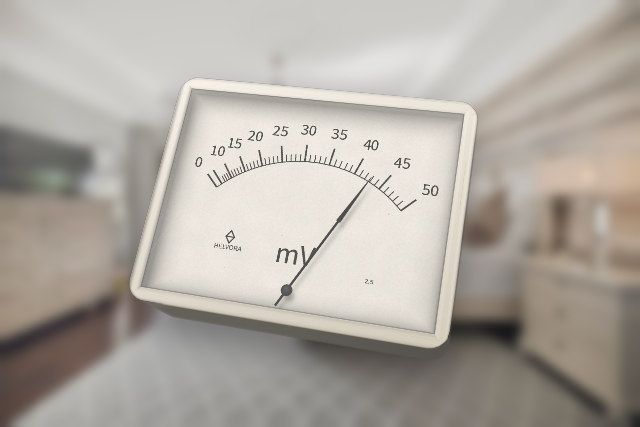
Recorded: 43 mV
